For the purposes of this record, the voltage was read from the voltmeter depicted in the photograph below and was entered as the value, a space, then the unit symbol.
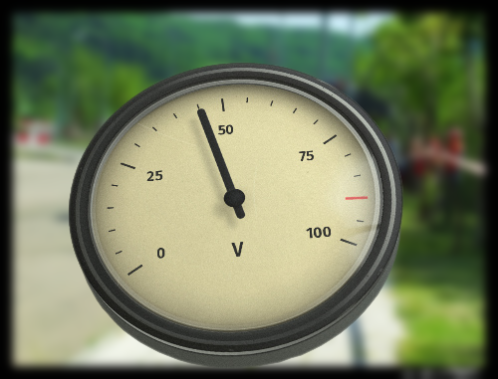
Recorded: 45 V
